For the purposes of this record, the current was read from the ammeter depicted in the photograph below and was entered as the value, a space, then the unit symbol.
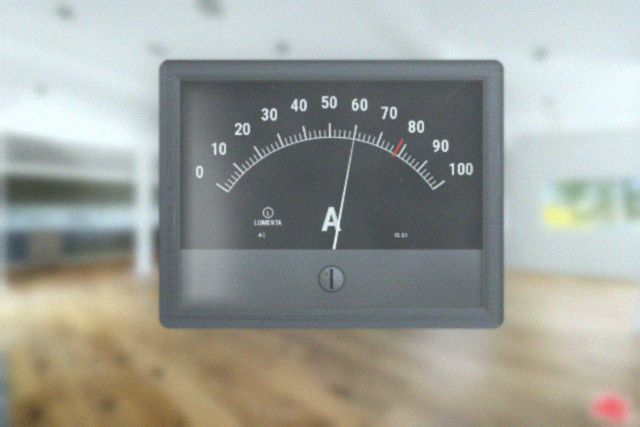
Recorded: 60 A
